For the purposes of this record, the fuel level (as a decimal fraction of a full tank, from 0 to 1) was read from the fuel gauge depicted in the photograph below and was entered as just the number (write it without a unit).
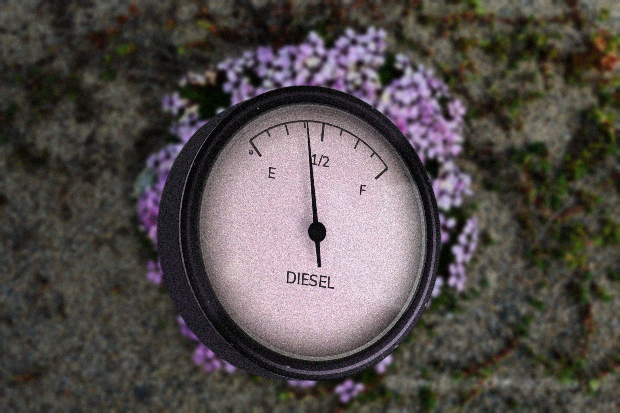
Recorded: 0.375
